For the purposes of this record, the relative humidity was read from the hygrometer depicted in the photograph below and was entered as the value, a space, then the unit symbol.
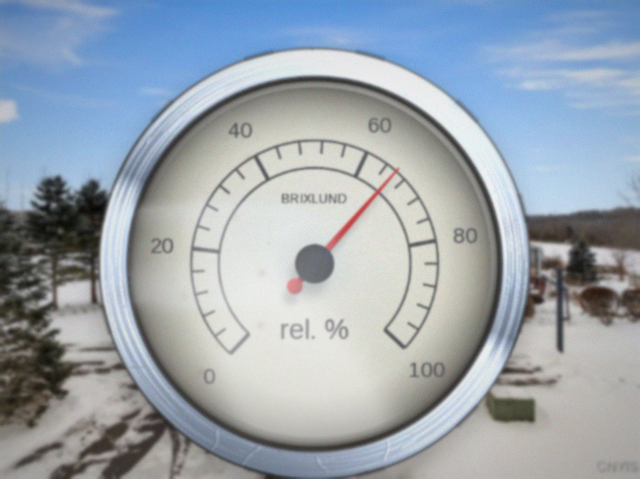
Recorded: 66 %
